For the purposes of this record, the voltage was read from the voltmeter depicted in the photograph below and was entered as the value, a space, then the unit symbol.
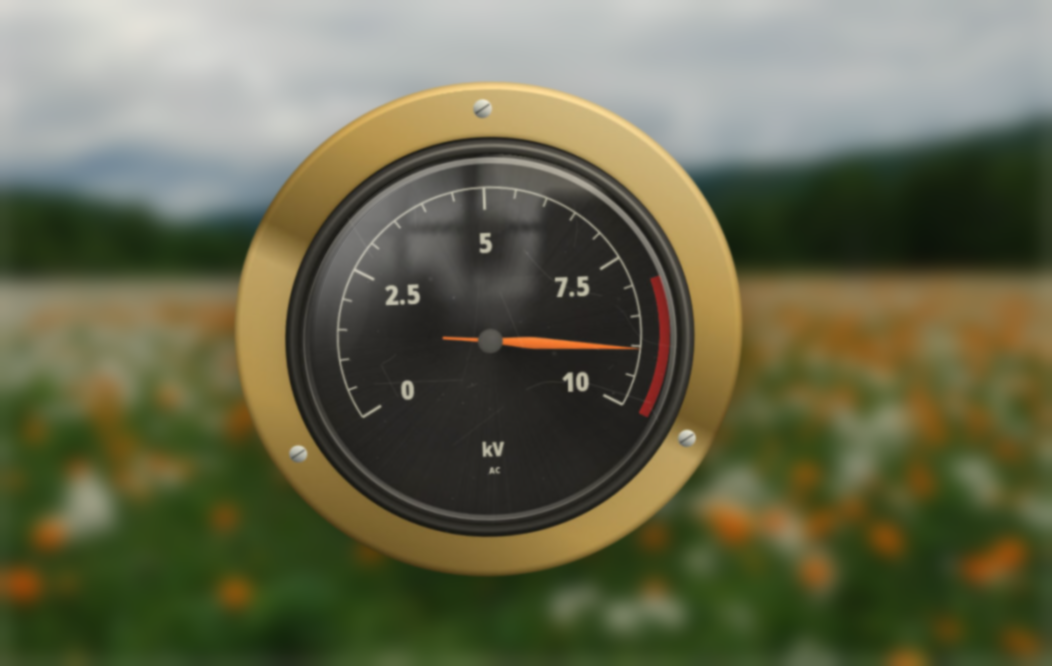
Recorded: 9 kV
